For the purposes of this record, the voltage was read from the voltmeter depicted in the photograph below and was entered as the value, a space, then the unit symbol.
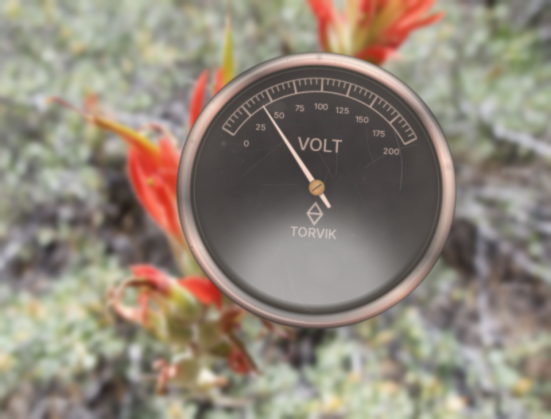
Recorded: 40 V
